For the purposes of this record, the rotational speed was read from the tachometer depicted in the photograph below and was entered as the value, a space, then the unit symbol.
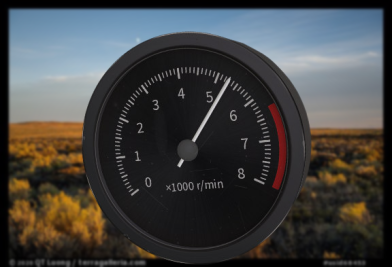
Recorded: 5300 rpm
